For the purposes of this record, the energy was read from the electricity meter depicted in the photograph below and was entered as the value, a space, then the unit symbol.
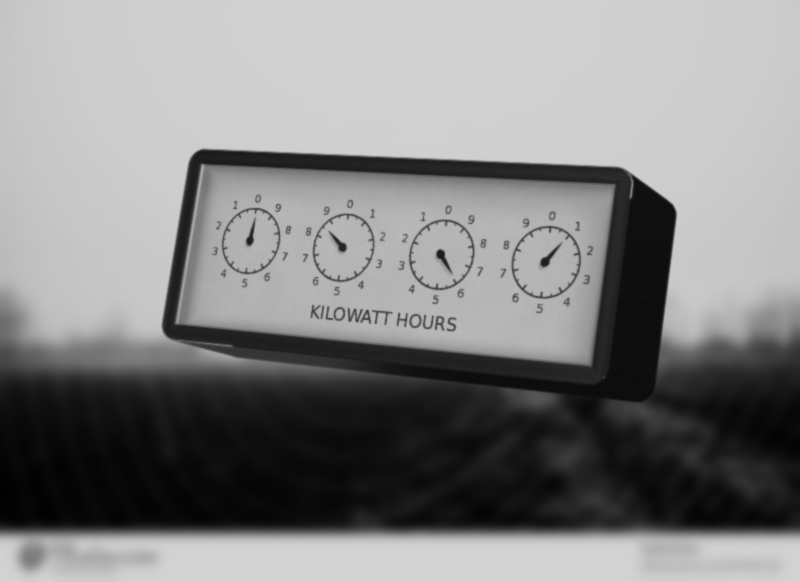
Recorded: 9861 kWh
